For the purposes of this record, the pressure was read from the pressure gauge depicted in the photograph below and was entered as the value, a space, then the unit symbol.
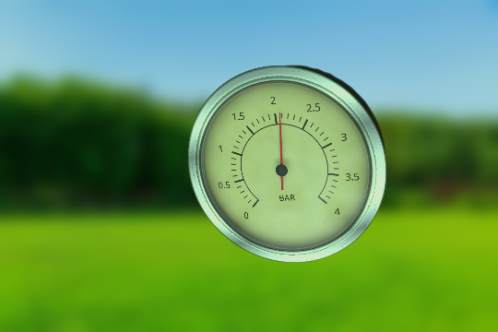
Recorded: 2.1 bar
